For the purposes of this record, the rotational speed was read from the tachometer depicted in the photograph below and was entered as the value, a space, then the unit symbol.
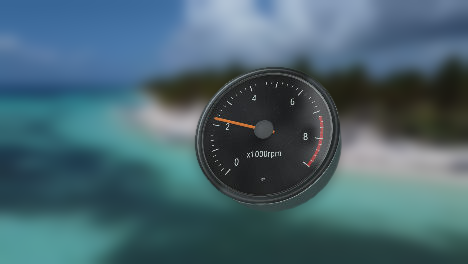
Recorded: 2200 rpm
